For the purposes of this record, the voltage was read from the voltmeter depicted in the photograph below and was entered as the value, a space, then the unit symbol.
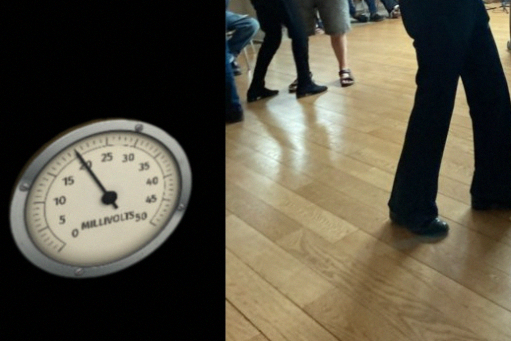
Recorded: 20 mV
